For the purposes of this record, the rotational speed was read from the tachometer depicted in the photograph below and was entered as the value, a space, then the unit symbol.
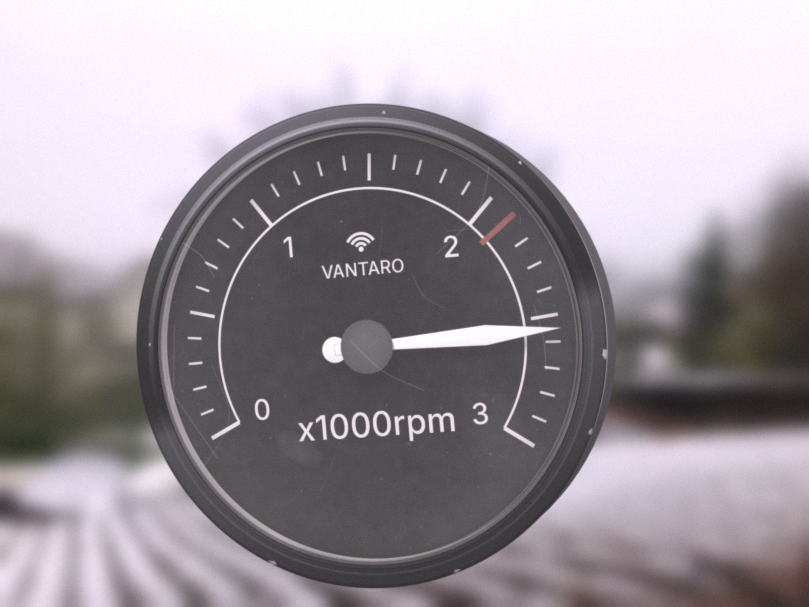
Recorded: 2550 rpm
